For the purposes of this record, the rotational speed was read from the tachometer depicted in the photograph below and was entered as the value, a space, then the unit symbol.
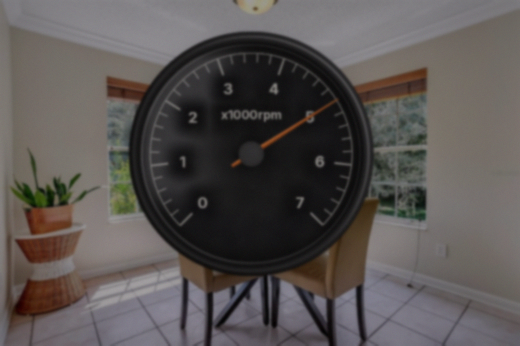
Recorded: 5000 rpm
